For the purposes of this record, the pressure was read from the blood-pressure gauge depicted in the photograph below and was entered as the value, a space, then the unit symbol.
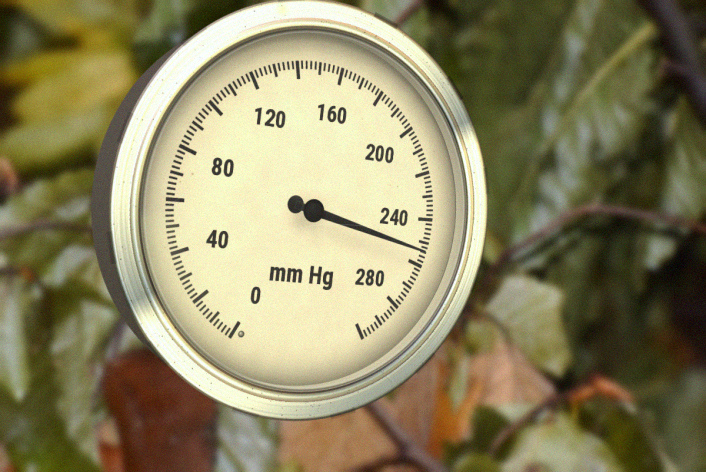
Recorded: 254 mmHg
